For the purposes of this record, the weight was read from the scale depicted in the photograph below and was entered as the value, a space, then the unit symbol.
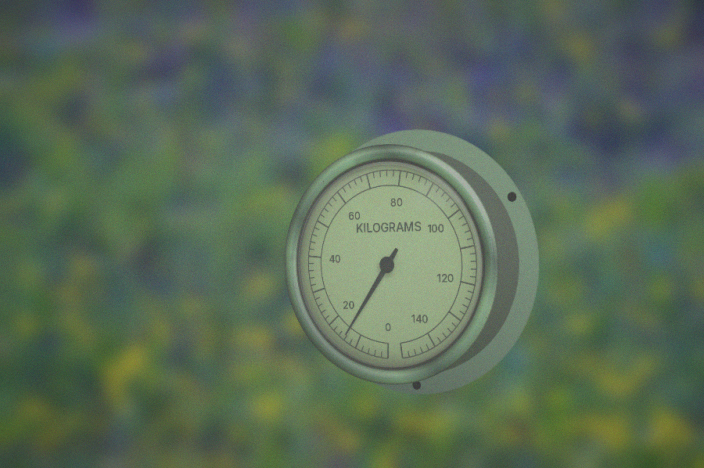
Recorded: 14 kg
